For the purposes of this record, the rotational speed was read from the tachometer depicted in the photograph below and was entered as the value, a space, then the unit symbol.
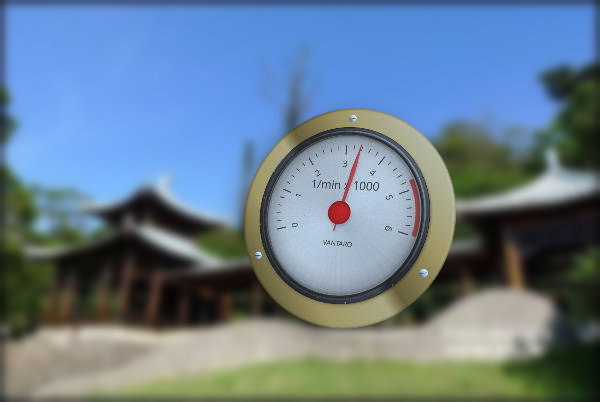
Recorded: 3400 rpm
